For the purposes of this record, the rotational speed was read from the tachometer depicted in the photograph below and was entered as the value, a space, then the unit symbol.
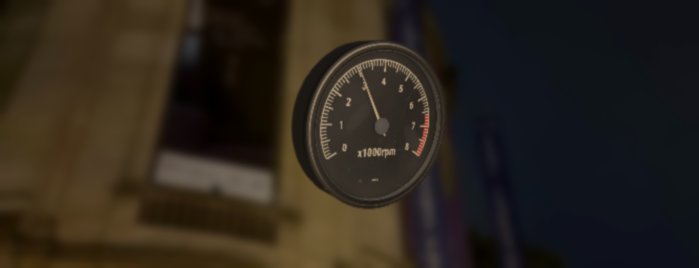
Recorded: 3000 rpm
